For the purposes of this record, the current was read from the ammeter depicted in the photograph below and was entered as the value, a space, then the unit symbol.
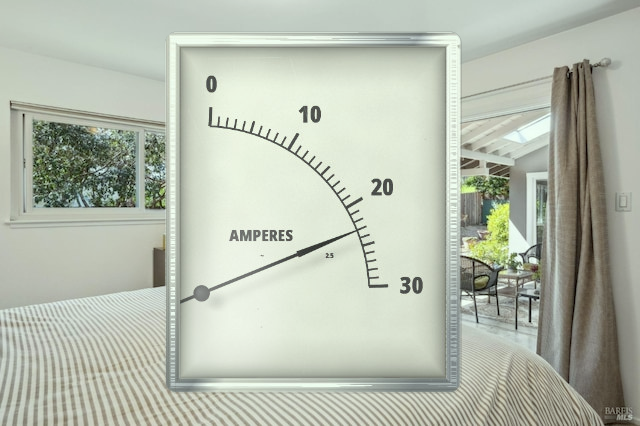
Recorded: 23 A
